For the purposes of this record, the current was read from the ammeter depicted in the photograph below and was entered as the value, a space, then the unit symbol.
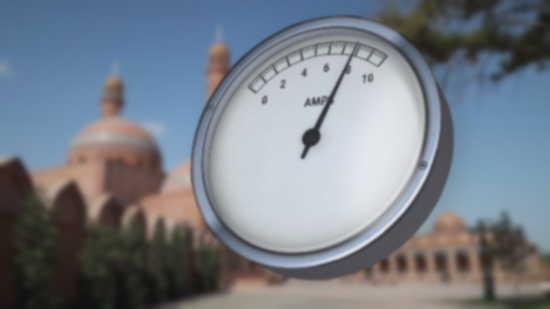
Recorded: 8 A
